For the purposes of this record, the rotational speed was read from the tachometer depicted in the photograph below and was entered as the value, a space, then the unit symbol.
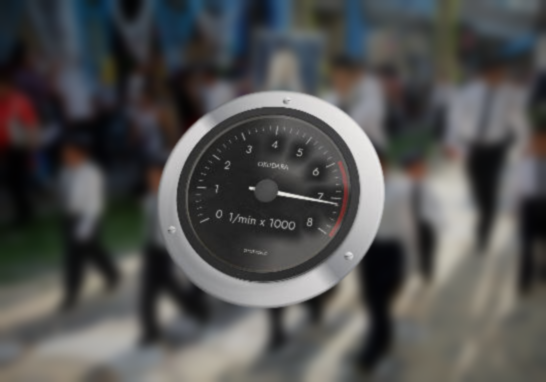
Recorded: 7200 rpm
